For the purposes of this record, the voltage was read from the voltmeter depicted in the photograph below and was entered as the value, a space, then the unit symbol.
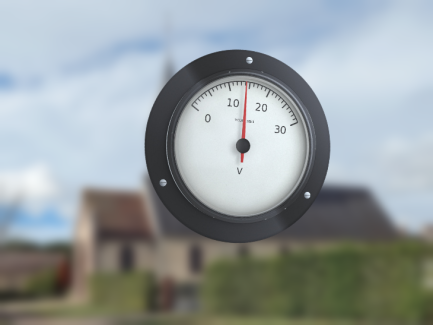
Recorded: 14 V
